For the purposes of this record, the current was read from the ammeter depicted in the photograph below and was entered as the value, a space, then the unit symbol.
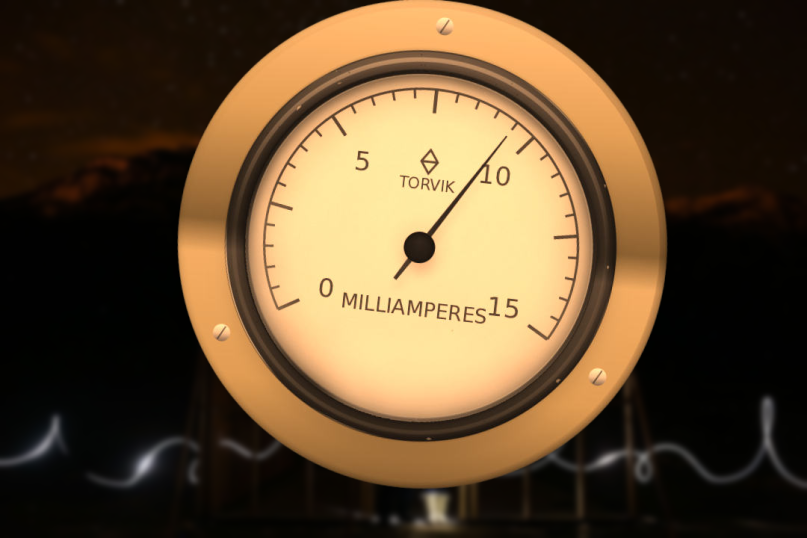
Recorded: 9.5 mA
